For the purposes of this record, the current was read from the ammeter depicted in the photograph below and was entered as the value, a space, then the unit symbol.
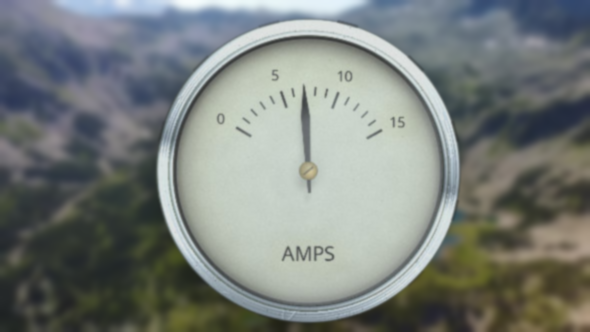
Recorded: 7 A
